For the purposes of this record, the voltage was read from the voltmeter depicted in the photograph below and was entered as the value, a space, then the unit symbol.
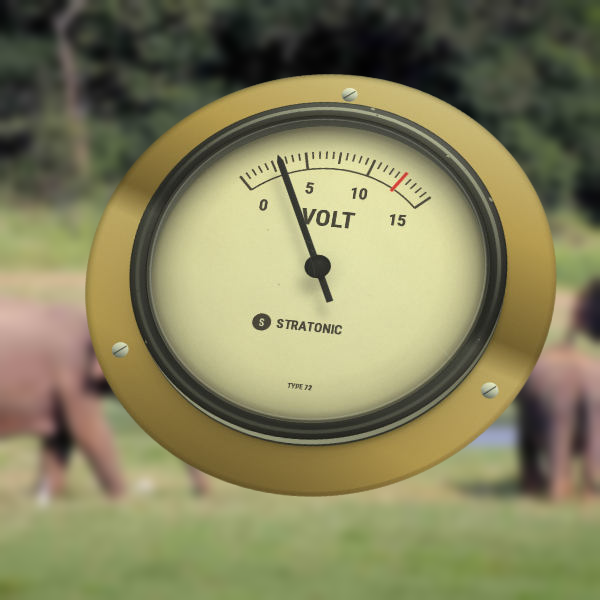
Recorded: 3 V
